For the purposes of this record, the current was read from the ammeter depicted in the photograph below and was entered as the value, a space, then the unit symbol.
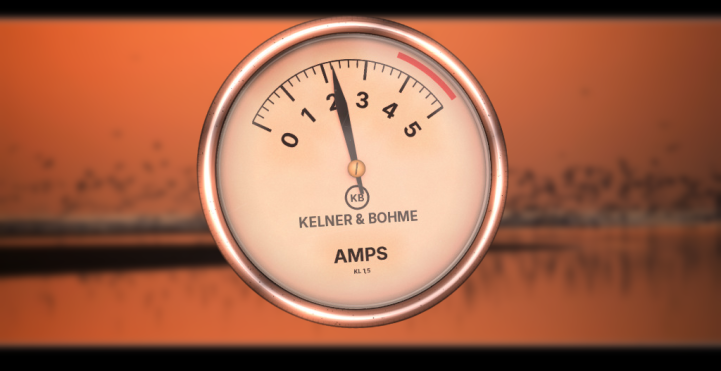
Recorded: 2.2 A
